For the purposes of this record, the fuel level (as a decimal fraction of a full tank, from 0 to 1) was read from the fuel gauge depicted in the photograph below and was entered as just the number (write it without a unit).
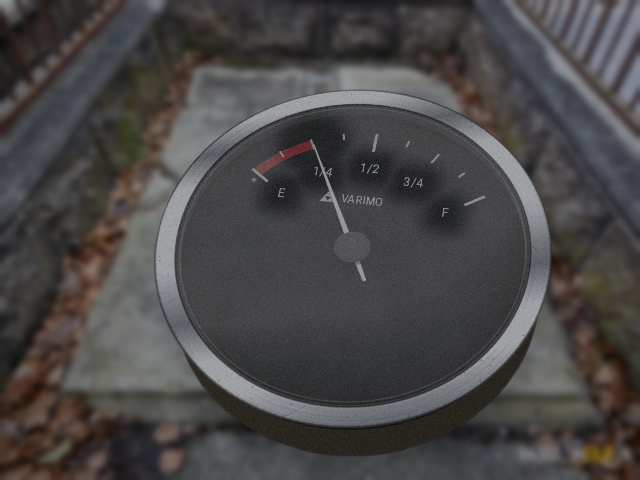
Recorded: 0.25
